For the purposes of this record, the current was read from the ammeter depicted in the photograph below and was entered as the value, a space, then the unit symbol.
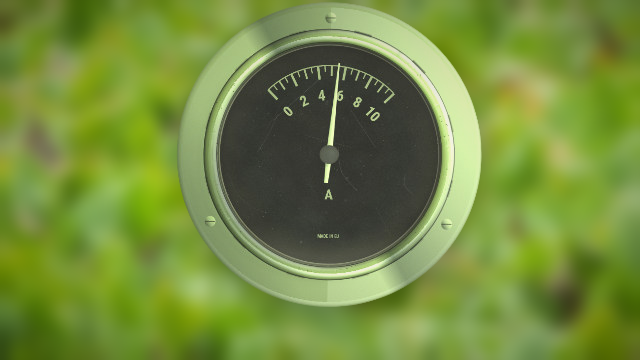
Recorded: 5.5 A
